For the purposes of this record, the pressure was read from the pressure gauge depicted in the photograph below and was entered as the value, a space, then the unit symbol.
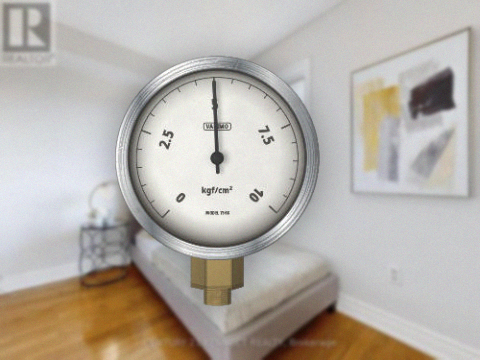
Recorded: 5 kg/cm²
